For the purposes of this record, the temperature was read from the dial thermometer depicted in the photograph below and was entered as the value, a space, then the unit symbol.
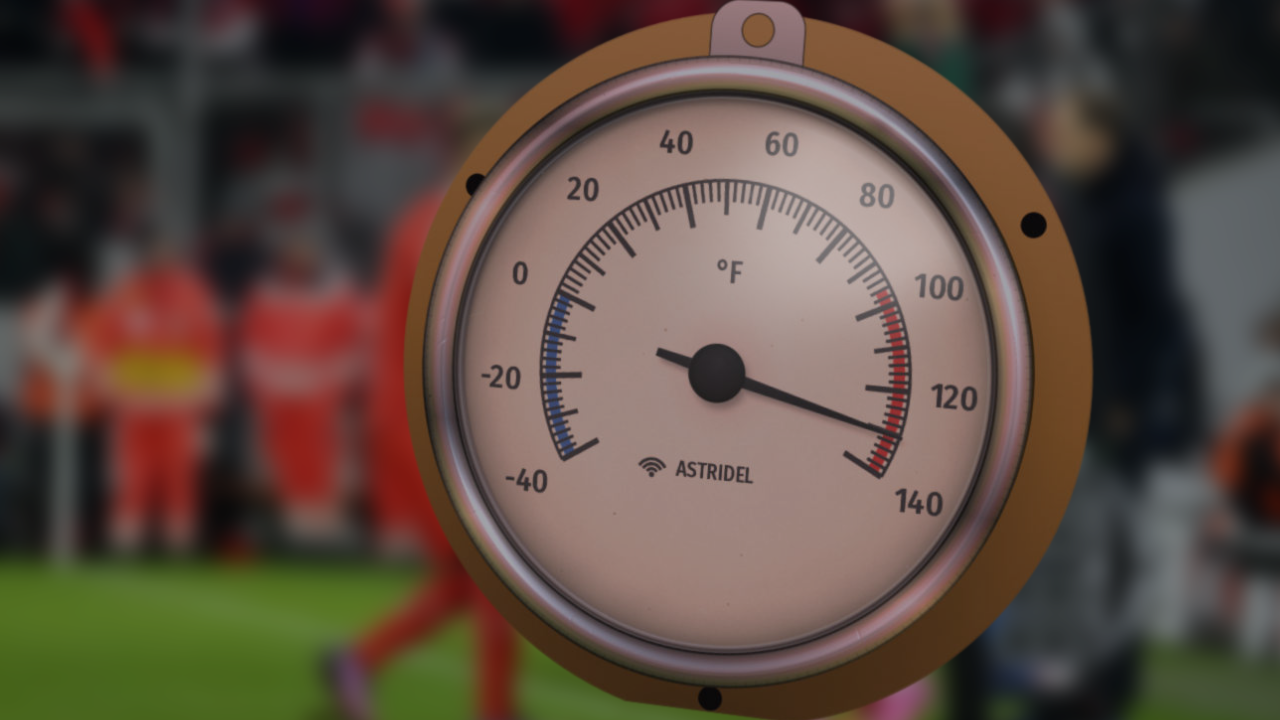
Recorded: 130 °F
